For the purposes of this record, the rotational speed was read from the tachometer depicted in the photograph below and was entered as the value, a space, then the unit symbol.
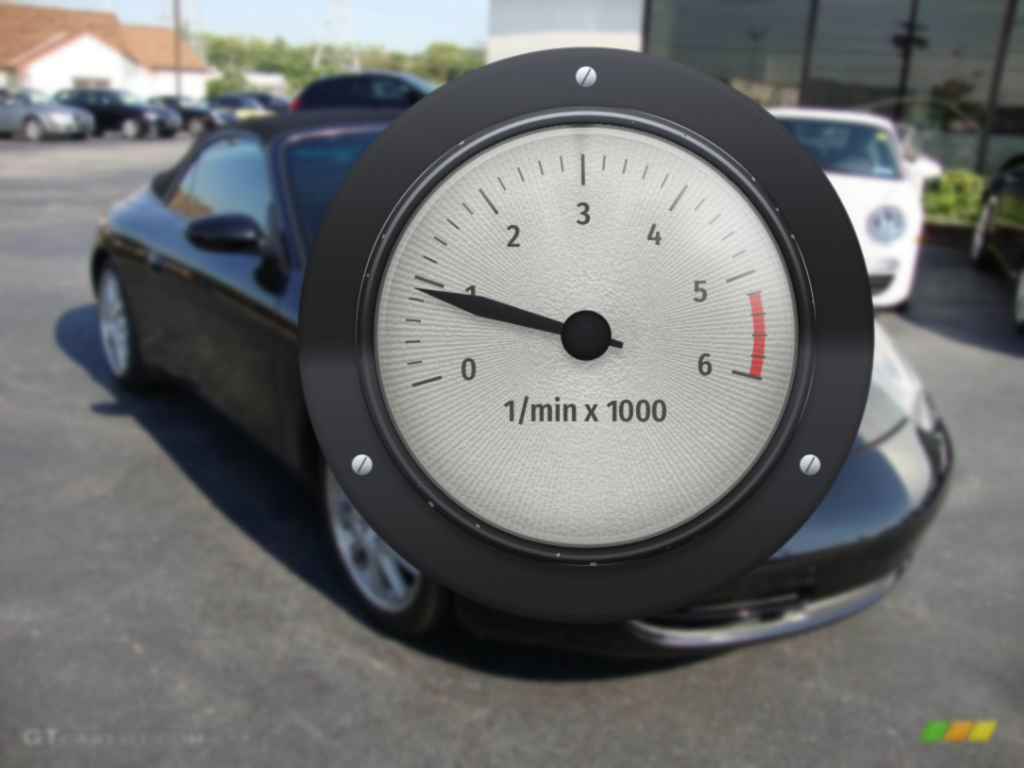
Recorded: 900 rpm
